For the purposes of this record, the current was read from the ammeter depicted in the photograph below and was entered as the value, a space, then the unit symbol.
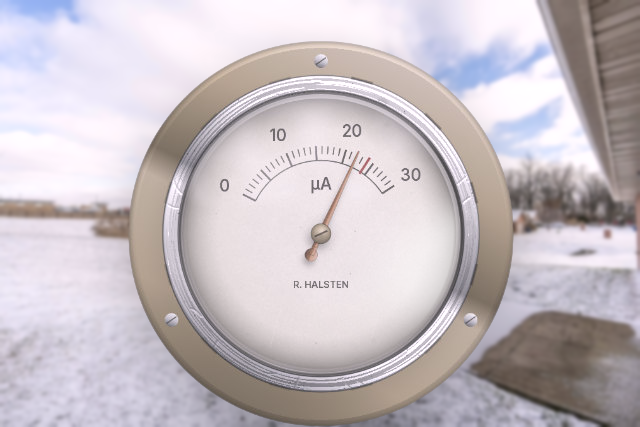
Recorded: 22 µA
